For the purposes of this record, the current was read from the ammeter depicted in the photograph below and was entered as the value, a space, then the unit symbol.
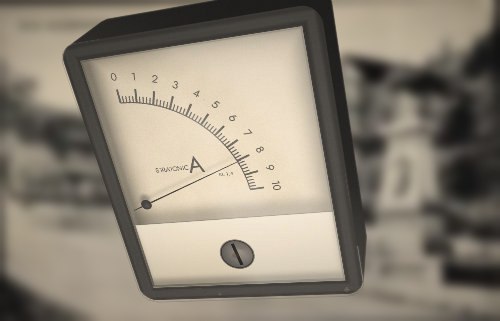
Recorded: 8 A
